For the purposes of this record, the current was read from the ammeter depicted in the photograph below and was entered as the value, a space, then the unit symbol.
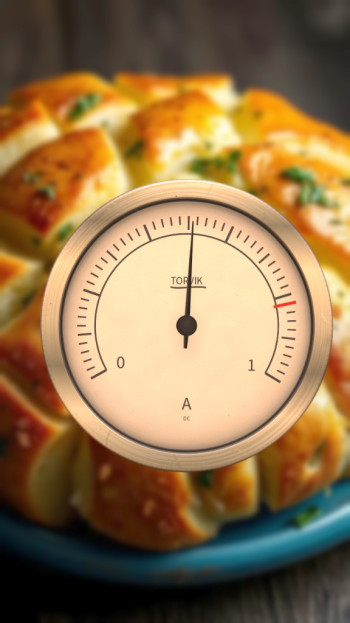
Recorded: 0.51 A
